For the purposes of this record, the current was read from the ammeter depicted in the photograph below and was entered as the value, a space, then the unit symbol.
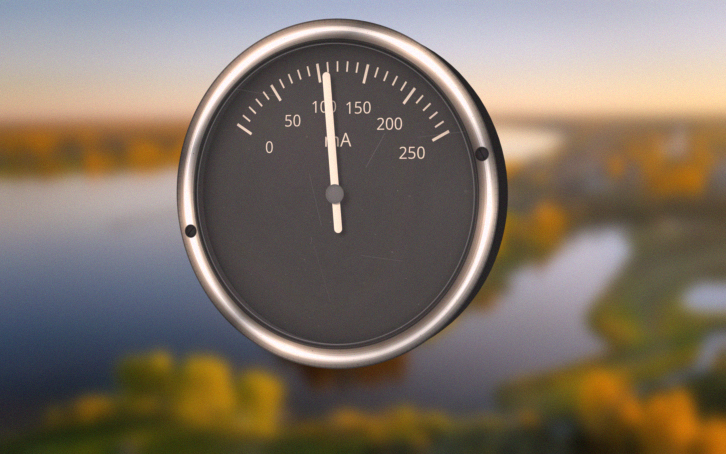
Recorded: 110 mA
